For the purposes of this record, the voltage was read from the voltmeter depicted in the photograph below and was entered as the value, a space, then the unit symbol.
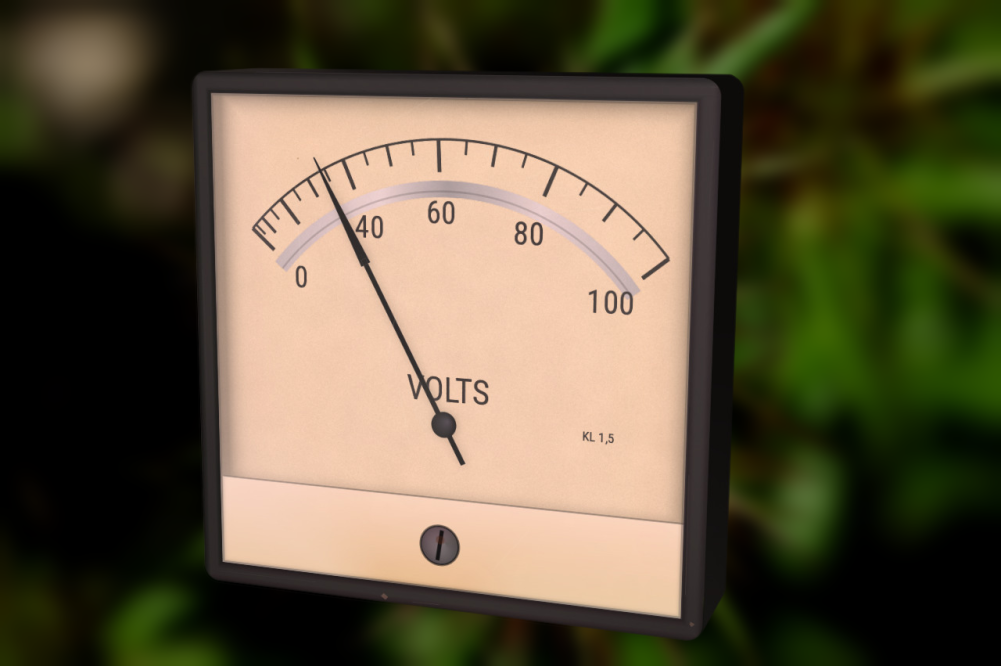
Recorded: 35 V
